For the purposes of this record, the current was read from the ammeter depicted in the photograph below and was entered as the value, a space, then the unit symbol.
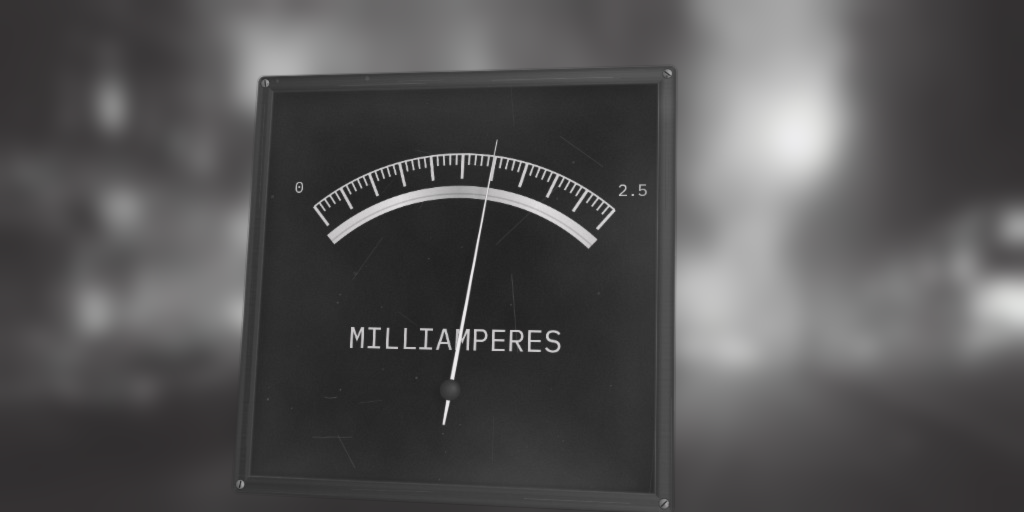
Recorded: 1.5 mA
